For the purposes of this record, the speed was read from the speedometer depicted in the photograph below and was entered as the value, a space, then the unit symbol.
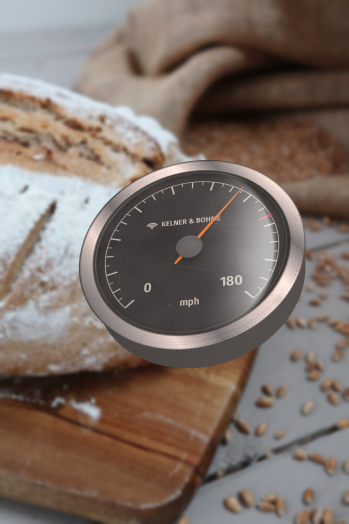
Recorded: 115 mph
